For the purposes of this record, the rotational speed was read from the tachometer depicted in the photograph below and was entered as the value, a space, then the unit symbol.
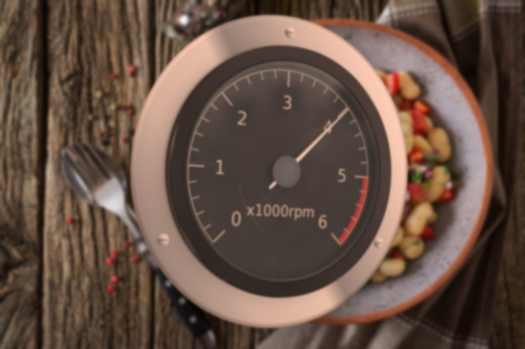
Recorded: 4000 rpm
